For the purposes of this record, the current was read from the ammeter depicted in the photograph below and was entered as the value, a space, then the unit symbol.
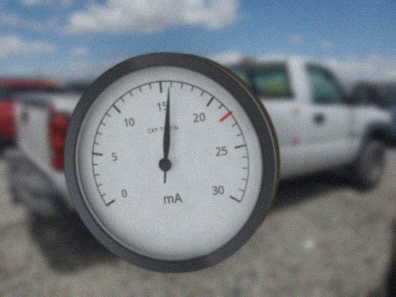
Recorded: 16 mA
